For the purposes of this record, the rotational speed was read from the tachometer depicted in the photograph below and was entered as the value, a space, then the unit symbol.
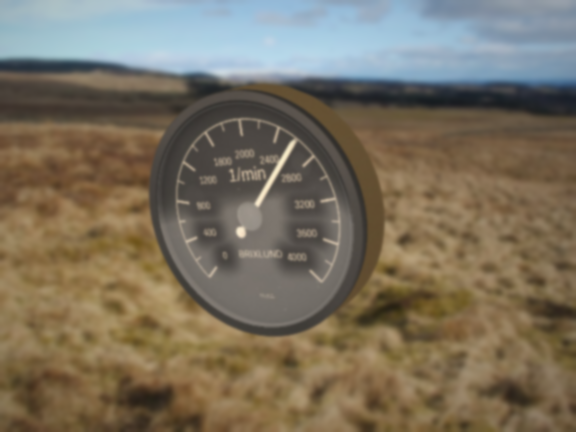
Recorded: 2600 rpm
